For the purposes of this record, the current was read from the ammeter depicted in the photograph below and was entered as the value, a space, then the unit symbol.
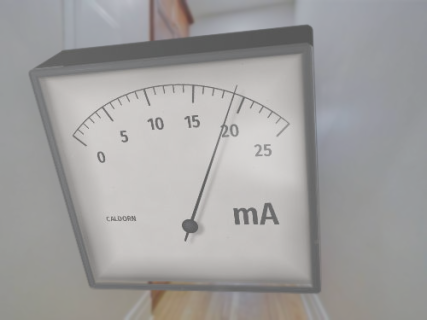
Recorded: 19 mA
